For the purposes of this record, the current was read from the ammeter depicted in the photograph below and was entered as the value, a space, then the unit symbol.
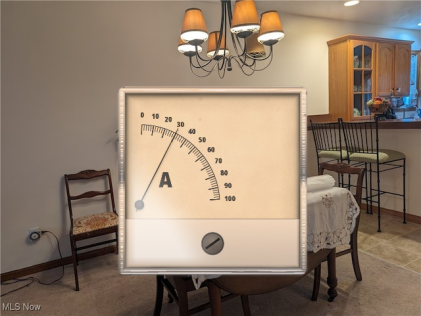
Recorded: 30 A
